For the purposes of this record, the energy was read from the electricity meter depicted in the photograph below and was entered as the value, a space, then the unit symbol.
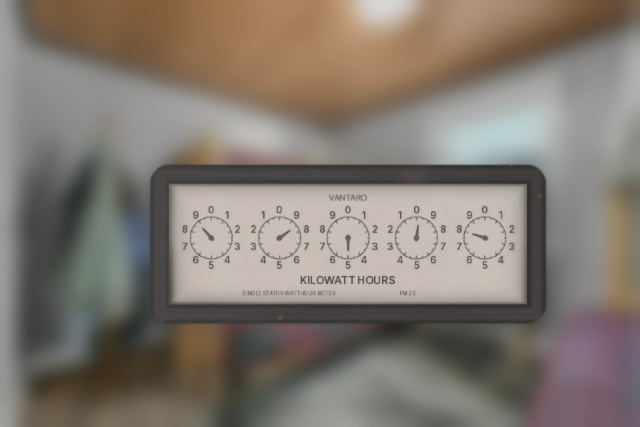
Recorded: 88498 kWh
